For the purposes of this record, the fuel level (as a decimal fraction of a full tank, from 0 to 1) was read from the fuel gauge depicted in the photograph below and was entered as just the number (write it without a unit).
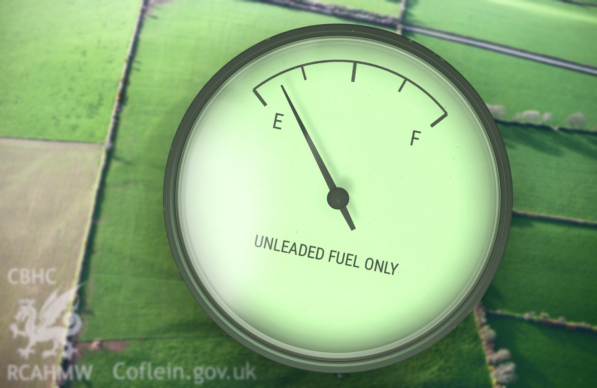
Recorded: 0.125
